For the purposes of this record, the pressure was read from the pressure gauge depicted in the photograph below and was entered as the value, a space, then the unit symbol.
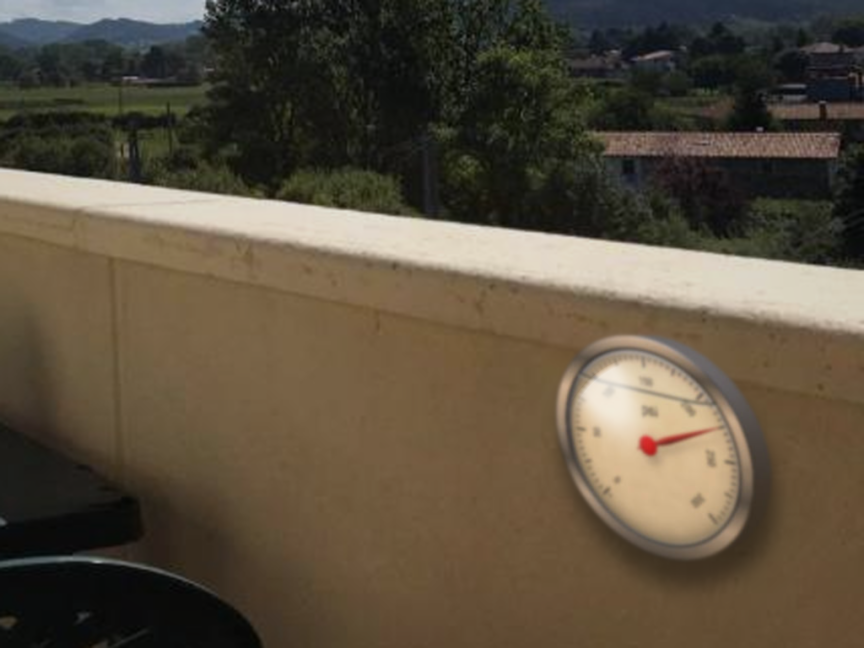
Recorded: 225 psi
